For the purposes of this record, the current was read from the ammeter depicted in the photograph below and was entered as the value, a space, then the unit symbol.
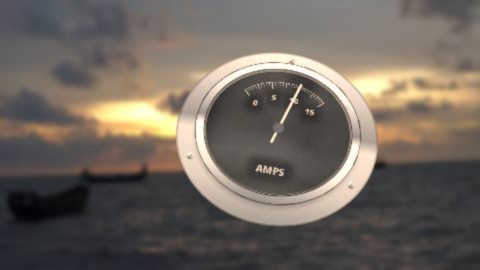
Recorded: 10 A
